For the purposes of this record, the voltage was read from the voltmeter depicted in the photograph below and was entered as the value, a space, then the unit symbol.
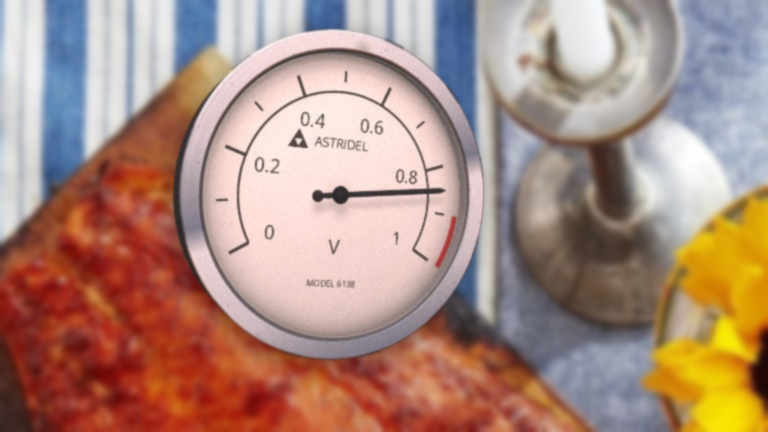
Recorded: 0.85 V
